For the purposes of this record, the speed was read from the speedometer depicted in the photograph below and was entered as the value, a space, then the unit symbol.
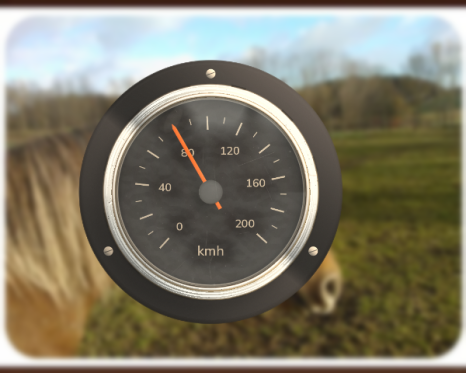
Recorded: 80 km/h
